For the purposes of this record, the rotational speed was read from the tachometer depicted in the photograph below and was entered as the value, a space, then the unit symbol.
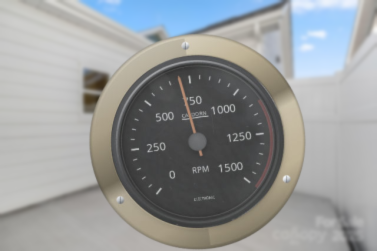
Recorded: 700 rpm
